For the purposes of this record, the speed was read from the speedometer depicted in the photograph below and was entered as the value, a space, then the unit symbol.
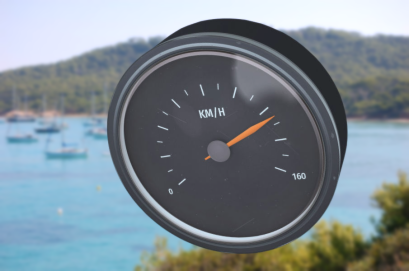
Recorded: 125 km/h
